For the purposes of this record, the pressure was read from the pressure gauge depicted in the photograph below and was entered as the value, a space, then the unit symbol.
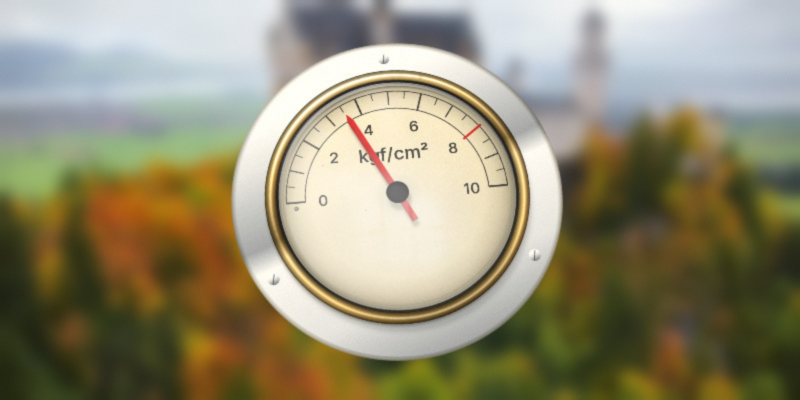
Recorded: 3.5 kg/cm²
